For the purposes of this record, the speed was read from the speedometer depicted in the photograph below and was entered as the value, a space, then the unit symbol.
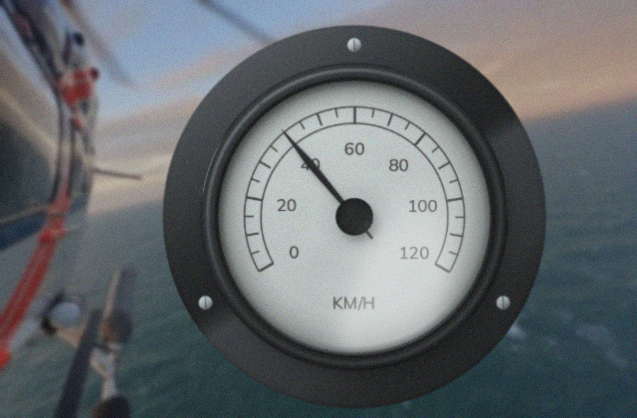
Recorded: 40 km/h
